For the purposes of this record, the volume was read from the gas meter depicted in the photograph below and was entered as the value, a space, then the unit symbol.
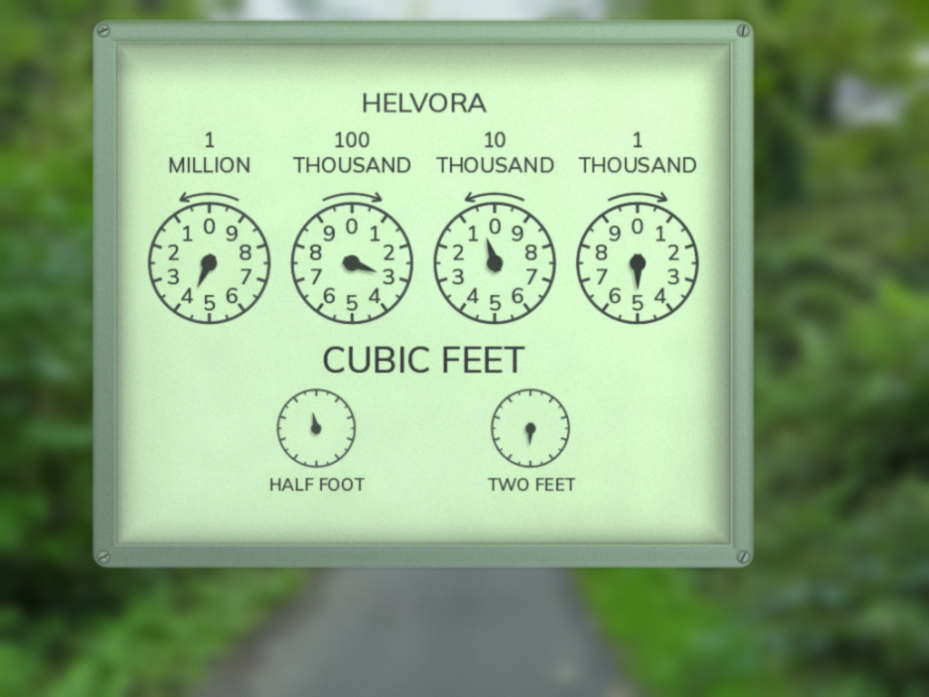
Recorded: 430500 ft³
